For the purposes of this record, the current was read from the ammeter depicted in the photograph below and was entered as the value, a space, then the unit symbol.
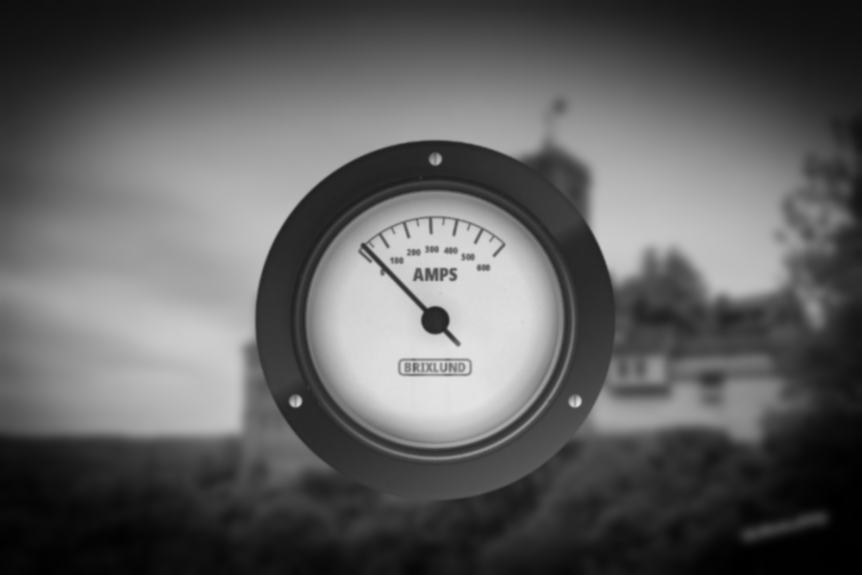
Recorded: 25 A
